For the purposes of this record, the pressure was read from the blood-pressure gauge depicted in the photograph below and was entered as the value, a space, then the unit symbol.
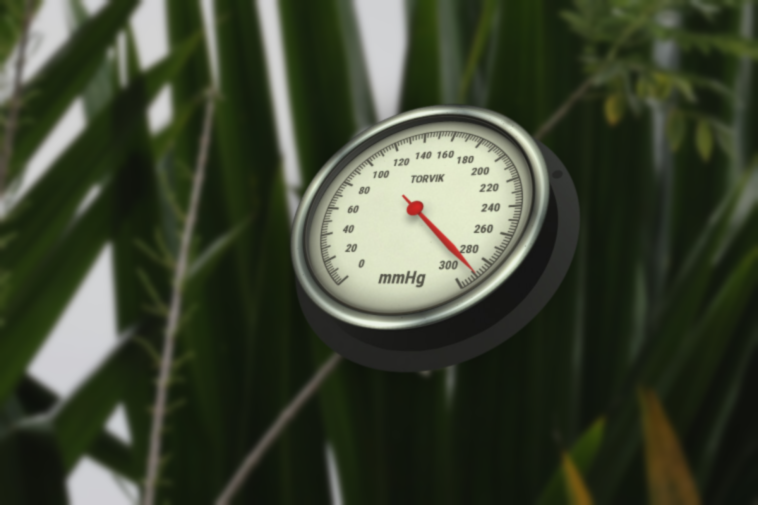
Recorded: 290 mmHg
